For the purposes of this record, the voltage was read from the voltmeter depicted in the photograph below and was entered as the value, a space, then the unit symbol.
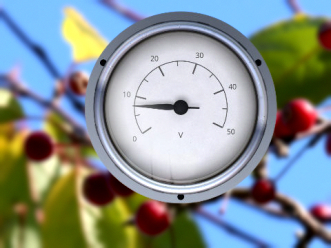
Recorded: 7.5 V
